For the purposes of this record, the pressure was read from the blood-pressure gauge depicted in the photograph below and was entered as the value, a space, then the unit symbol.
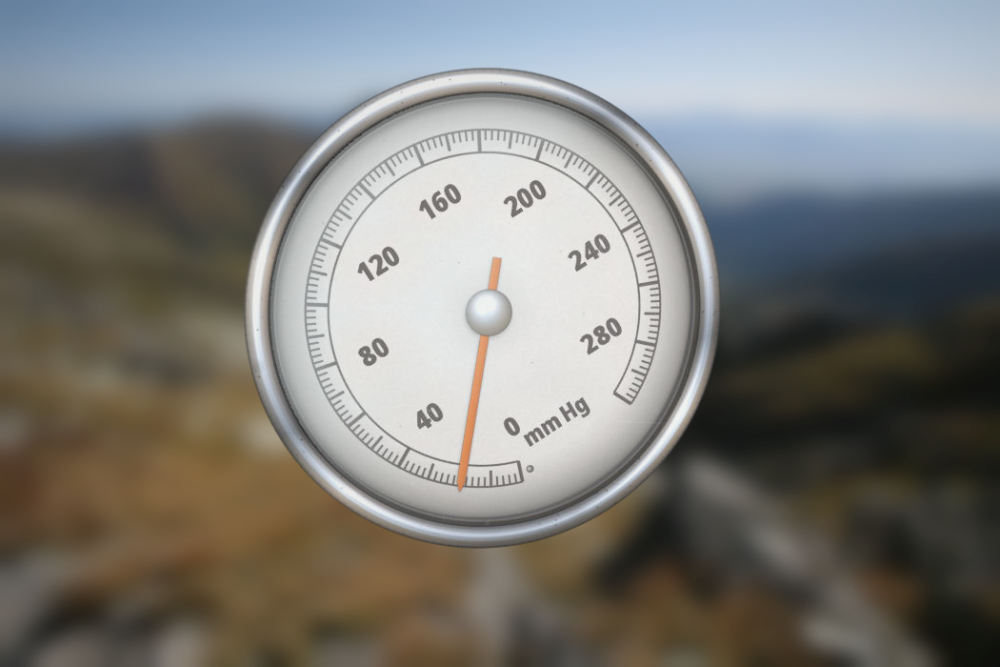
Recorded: 20 mmHg
